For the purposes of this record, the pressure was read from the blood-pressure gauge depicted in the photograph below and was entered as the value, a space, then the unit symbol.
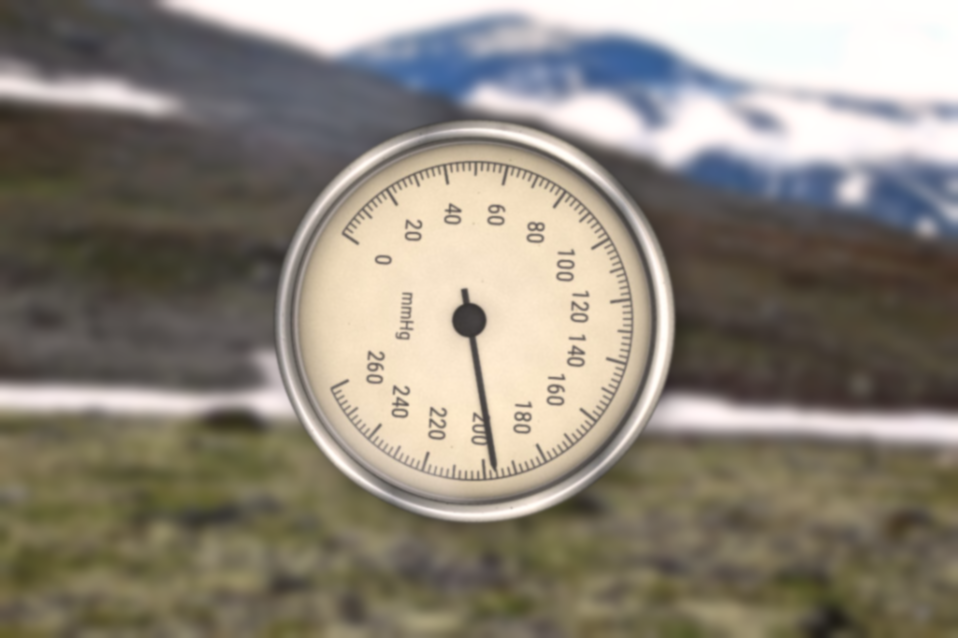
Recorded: 196 mmHg
